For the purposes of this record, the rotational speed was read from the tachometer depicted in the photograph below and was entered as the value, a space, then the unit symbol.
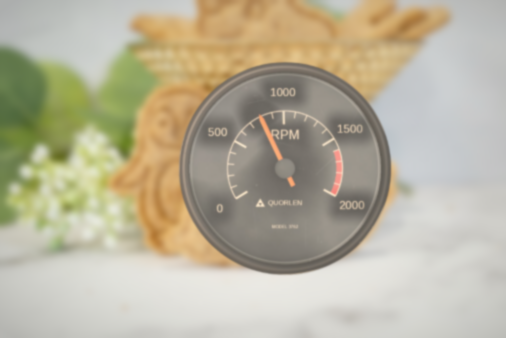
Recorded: 800 rpm
